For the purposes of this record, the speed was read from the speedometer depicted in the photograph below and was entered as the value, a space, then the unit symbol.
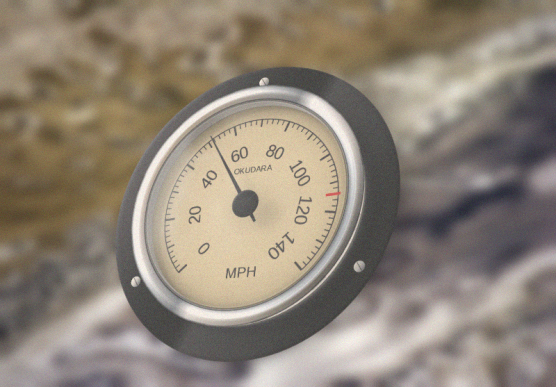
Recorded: 52 mph
